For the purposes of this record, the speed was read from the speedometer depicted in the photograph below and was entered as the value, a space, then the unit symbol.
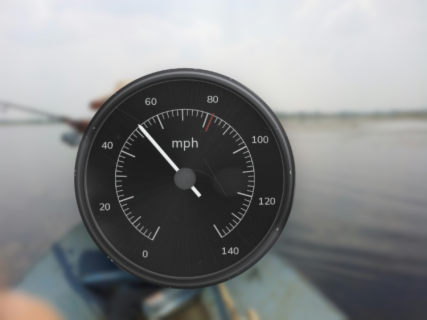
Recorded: 52 mph
